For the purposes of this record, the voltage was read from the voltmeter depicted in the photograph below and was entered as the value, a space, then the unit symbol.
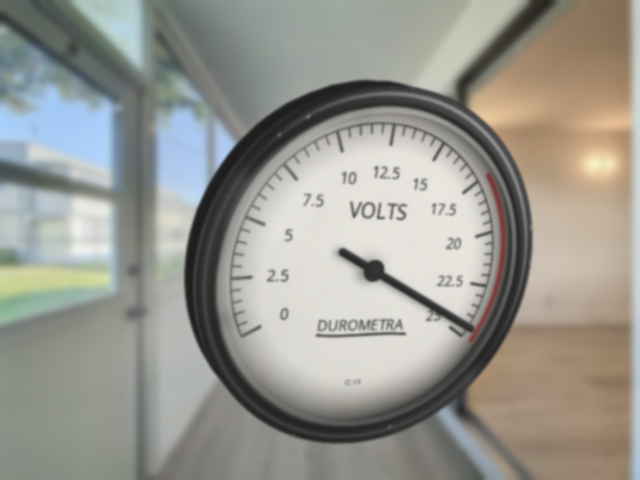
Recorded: 24.5 V
